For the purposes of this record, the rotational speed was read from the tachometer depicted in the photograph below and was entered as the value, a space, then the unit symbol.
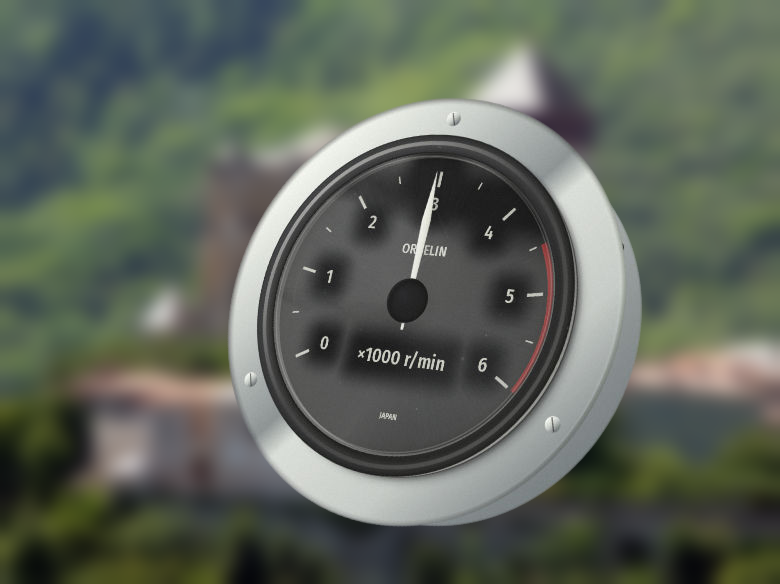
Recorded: 3000 rpm
